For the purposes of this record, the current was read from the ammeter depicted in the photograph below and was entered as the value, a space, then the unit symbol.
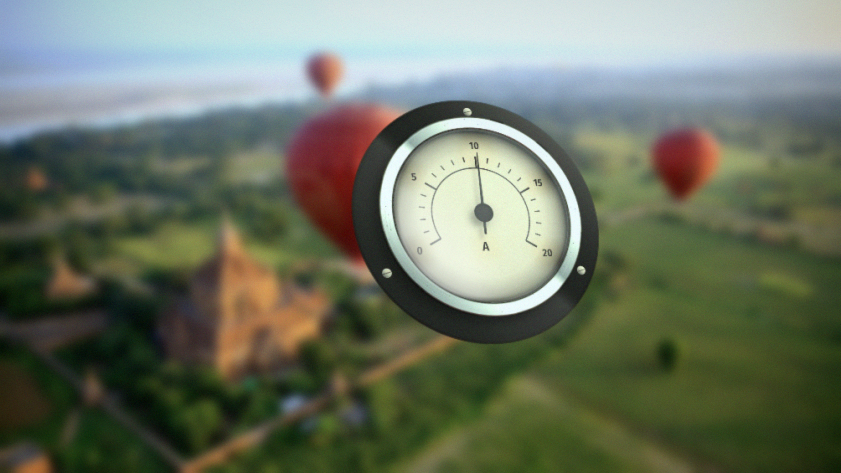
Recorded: 10 A
